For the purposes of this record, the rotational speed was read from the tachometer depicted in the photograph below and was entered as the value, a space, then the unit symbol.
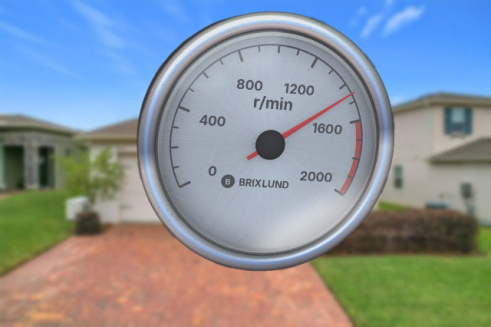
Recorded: 1450 rpm
